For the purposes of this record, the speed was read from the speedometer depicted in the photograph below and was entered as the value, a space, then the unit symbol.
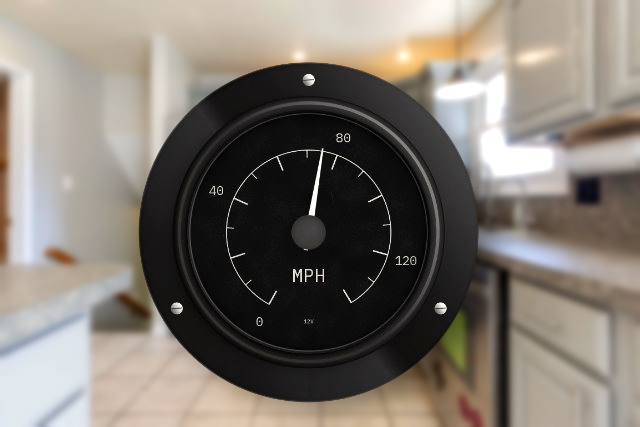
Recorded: 75 mph
